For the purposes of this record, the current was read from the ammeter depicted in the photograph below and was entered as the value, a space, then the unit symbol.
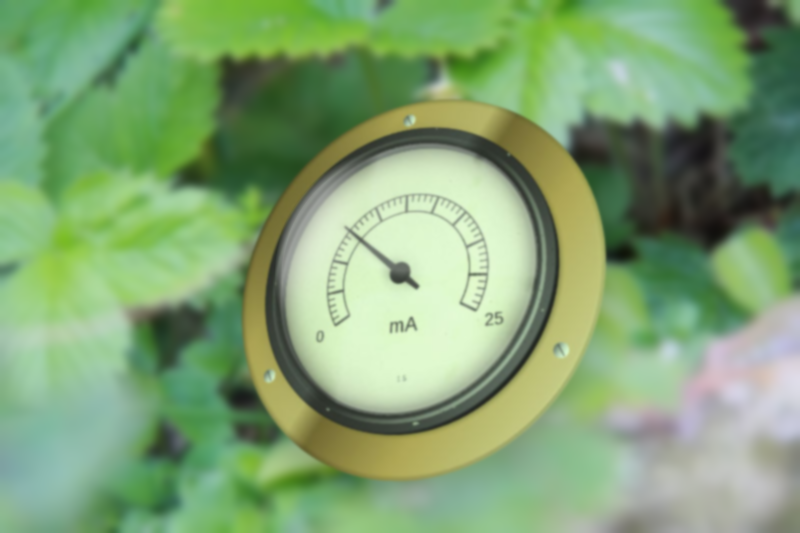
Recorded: 7.5 mA
